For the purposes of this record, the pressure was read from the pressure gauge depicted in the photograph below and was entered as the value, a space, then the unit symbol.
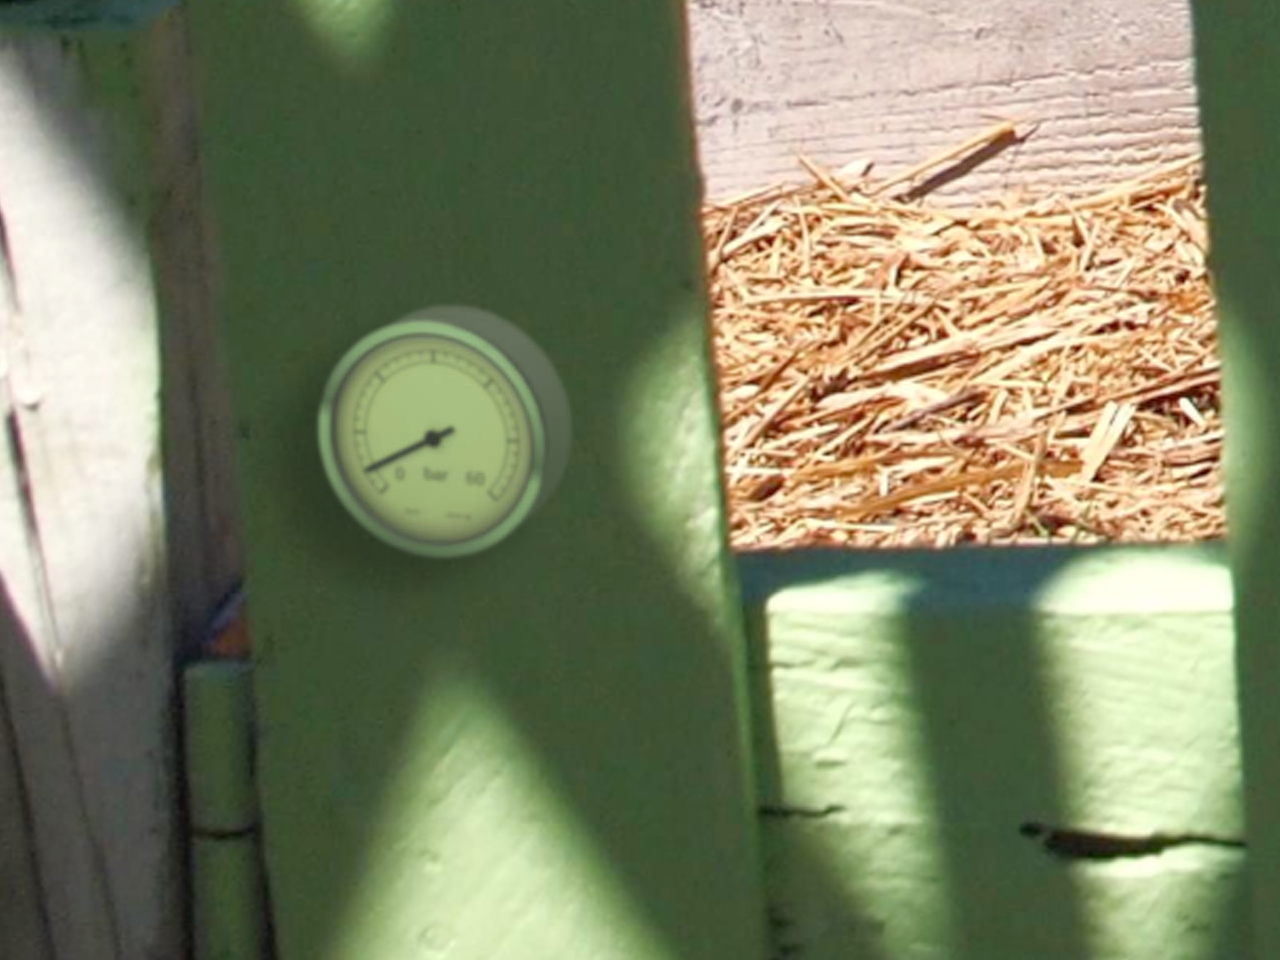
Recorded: 4 bar
